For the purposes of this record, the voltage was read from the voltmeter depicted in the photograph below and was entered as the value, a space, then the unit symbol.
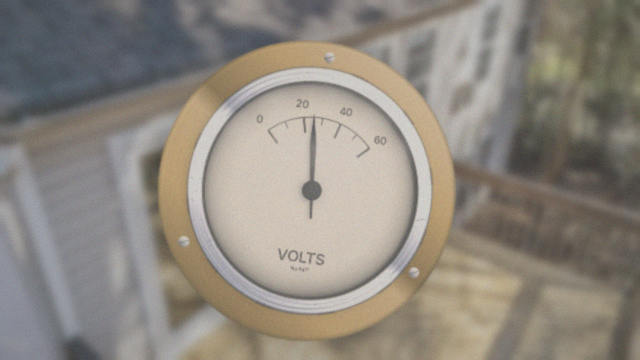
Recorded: 25 V
